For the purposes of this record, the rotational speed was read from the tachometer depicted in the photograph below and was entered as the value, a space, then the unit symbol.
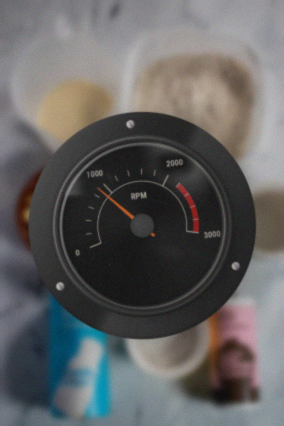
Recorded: 900 rpm
